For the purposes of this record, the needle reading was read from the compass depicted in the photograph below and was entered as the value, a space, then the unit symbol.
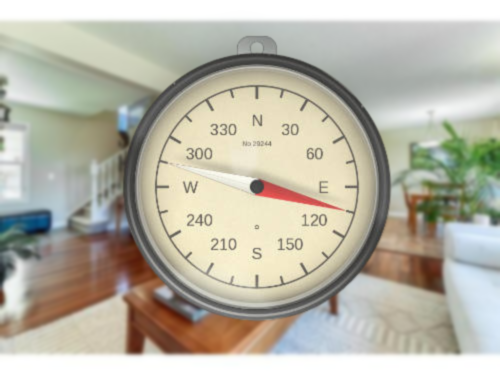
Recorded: 105 °
